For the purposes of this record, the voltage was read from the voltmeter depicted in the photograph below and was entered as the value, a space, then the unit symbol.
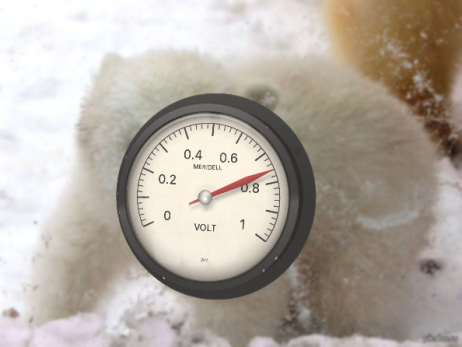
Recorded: 0.76 V
